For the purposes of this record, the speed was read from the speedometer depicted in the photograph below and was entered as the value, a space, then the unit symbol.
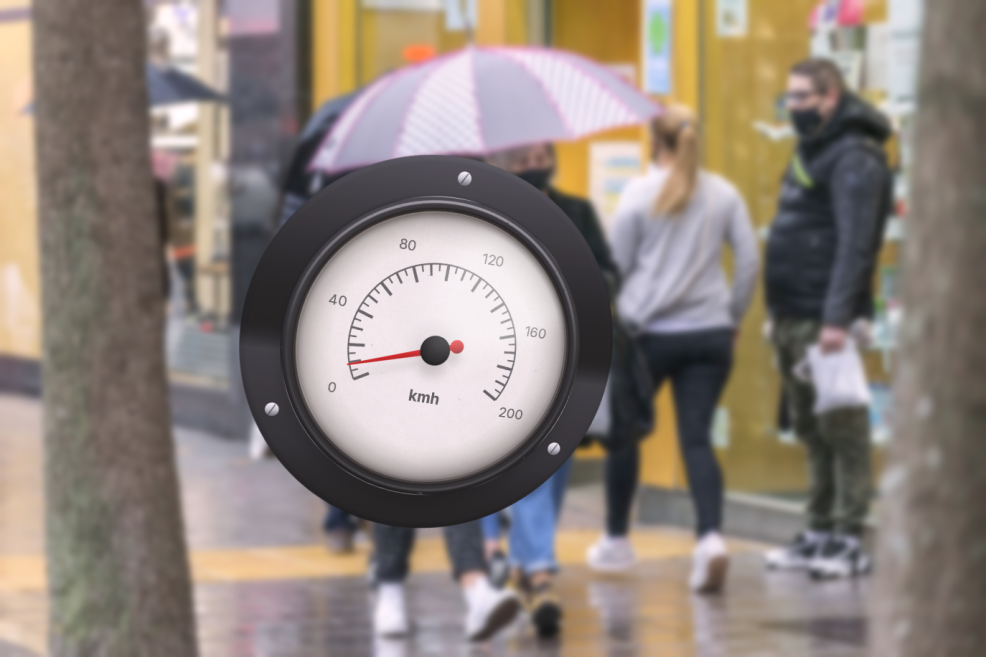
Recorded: 10 km/h
